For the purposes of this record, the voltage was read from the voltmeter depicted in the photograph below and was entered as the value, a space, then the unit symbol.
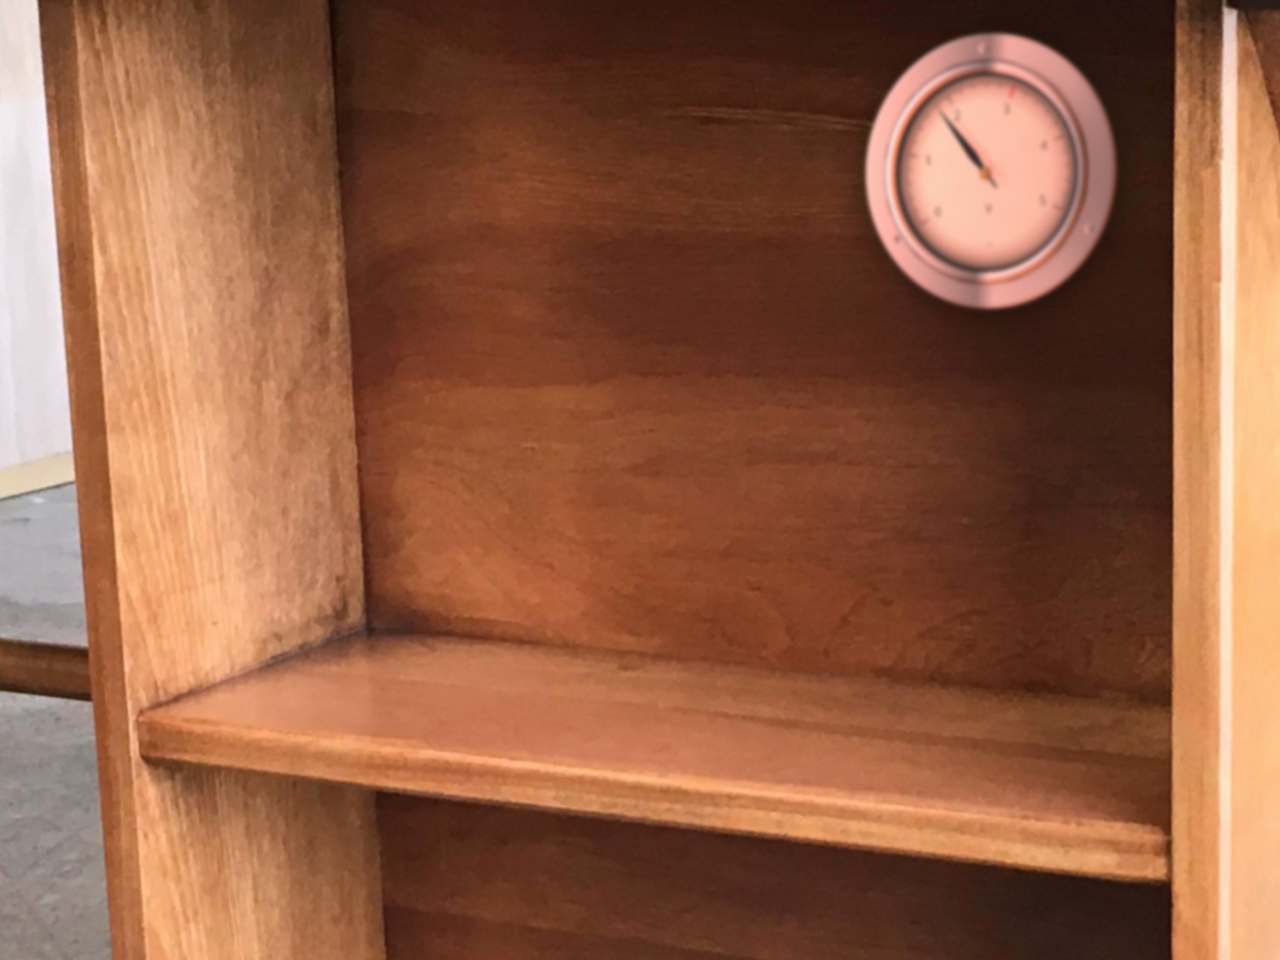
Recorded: 1.8 V
